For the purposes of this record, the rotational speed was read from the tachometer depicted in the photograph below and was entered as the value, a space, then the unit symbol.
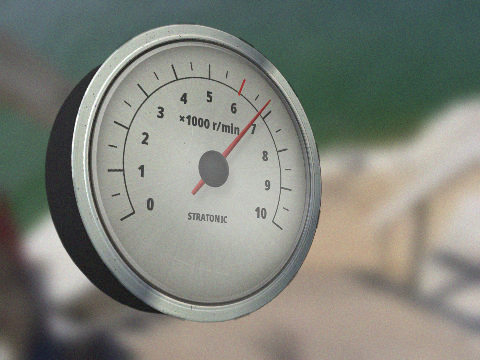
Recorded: 6750 rpm
